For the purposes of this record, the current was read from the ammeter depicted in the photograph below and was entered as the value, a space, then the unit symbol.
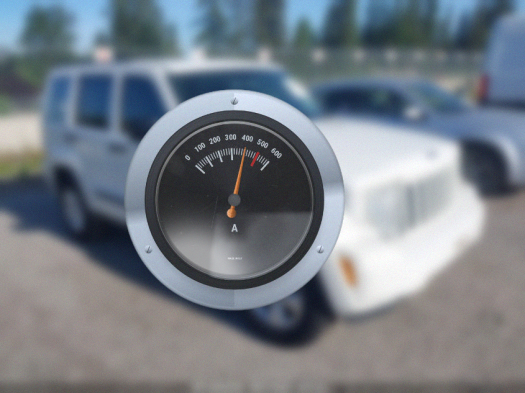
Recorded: 400 A
